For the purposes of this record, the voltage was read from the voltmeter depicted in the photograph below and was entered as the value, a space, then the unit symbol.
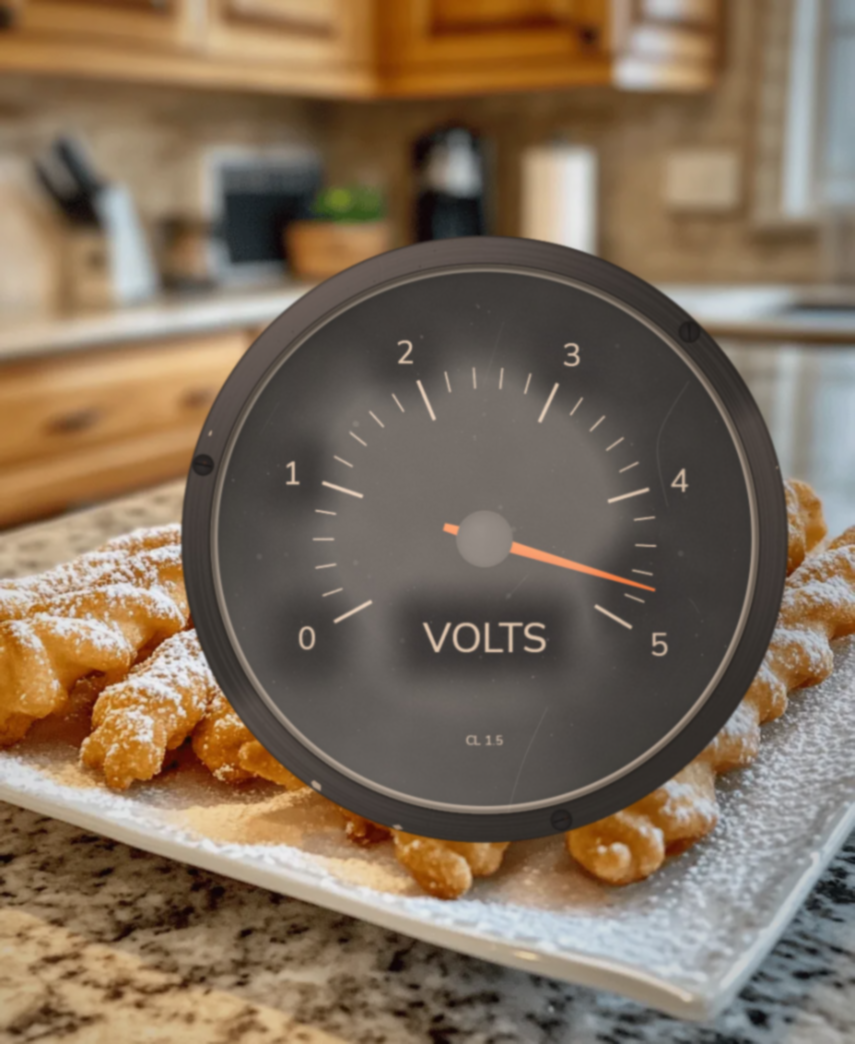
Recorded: 4.7 V
